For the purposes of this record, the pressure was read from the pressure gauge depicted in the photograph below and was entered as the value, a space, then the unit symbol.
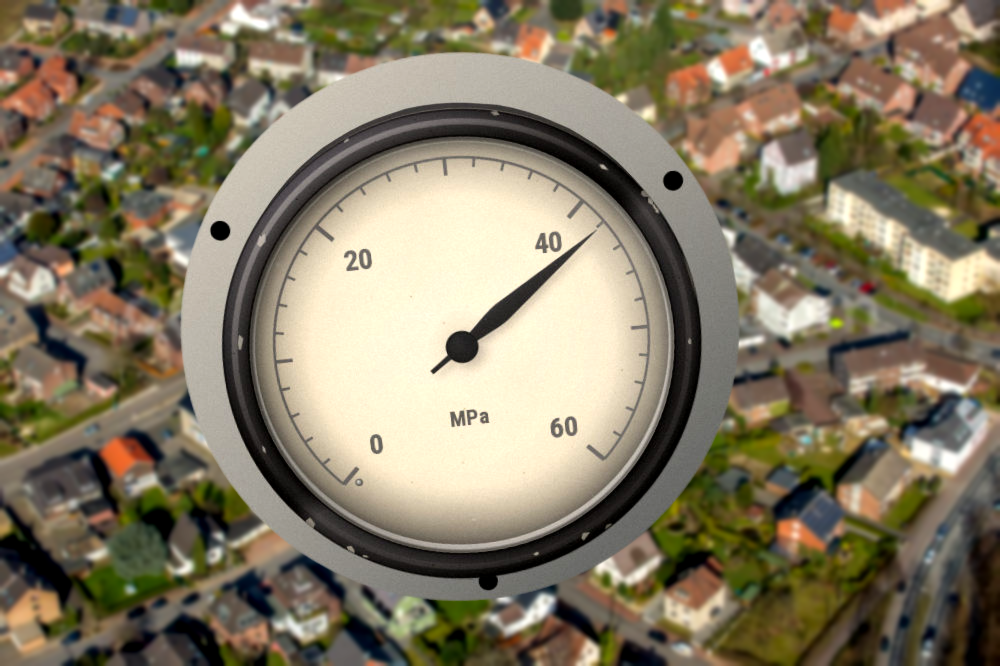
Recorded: 42 MPa
